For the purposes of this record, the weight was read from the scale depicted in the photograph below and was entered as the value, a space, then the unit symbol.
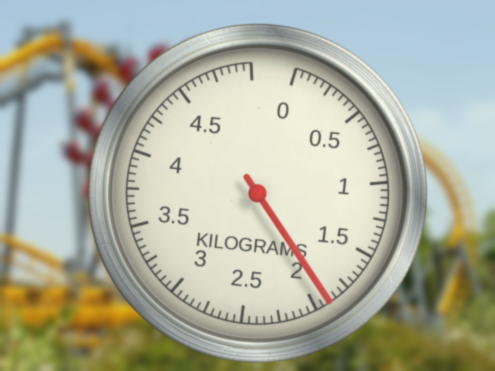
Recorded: 1.9 kg
